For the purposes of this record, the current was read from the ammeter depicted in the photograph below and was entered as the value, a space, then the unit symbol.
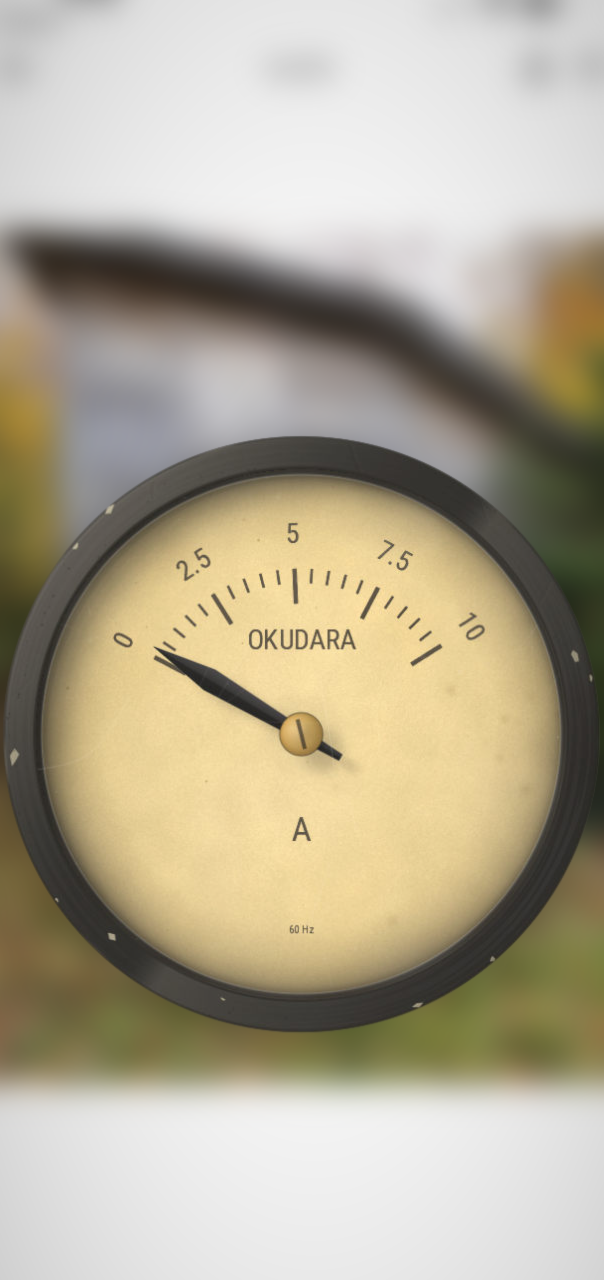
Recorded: 0.25 A
